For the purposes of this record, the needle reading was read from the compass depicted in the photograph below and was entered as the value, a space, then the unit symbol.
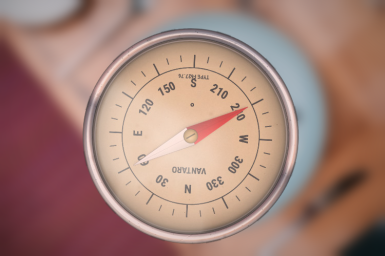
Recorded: 240 °
